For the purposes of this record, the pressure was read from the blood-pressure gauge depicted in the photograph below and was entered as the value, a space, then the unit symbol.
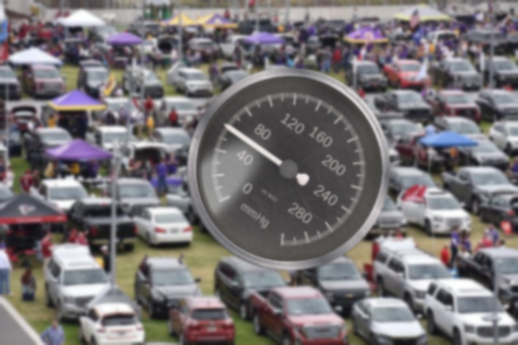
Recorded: 60 mmHg
